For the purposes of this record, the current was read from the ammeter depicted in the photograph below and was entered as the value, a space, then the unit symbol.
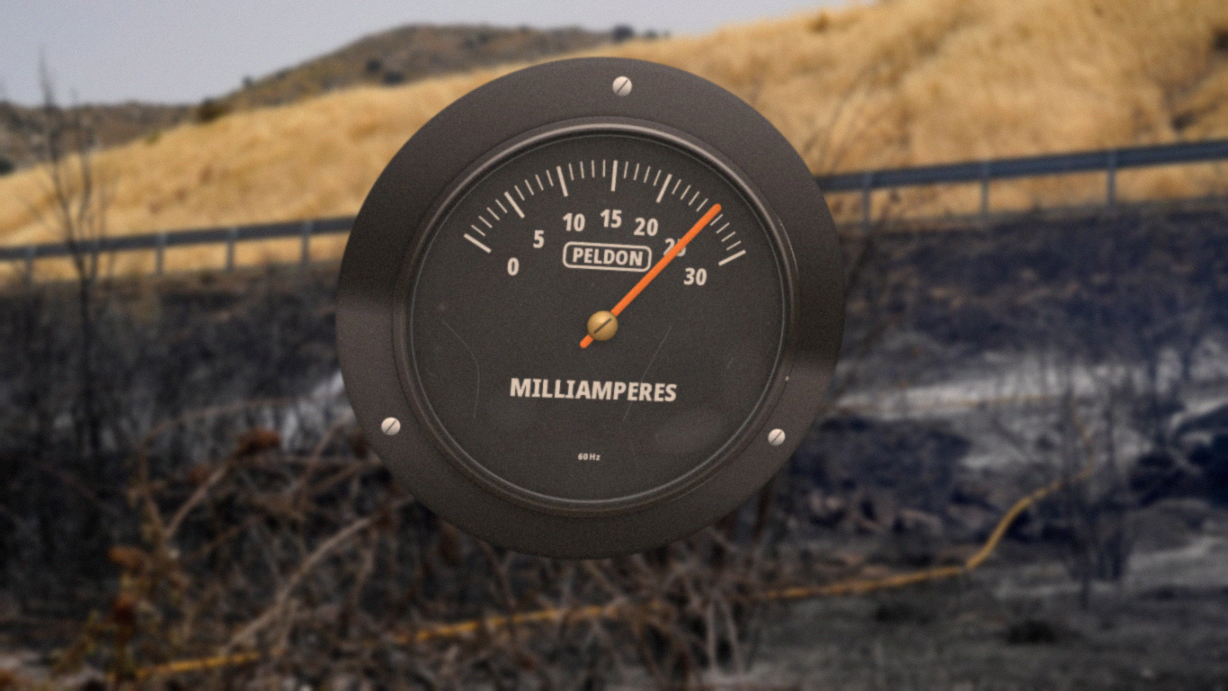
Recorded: 25 mA
